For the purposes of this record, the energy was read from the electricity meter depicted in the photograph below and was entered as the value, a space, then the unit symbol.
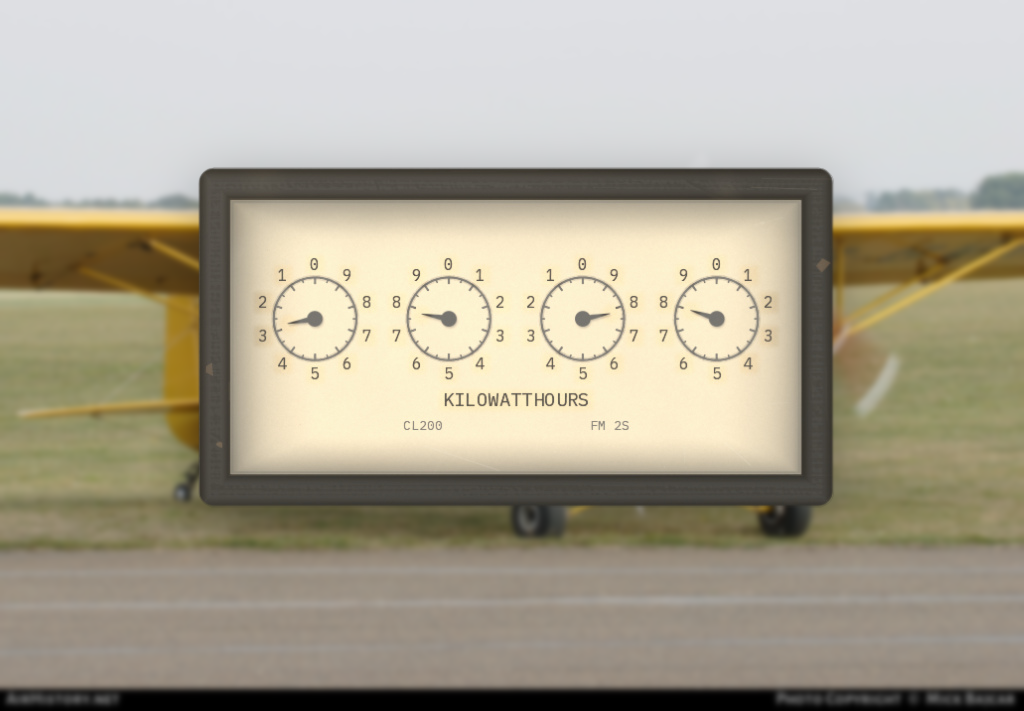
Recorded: 2778 kWh
